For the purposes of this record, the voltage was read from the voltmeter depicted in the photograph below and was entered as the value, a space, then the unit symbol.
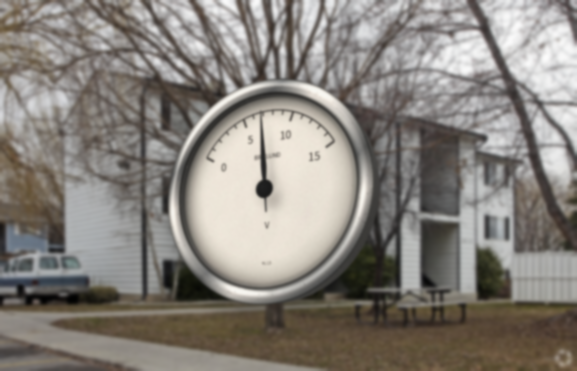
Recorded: 7 V
